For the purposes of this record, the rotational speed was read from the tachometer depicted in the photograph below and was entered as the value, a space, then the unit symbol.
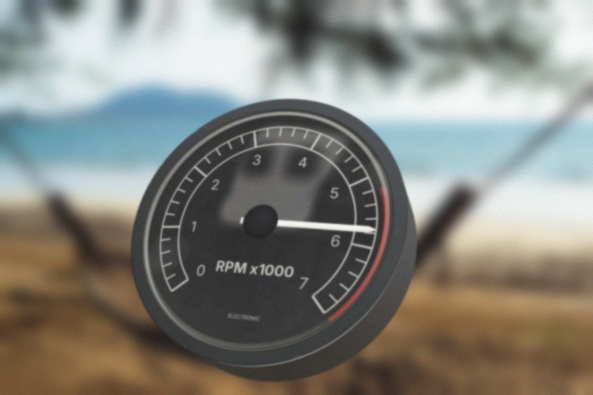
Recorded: 5800 rpm
